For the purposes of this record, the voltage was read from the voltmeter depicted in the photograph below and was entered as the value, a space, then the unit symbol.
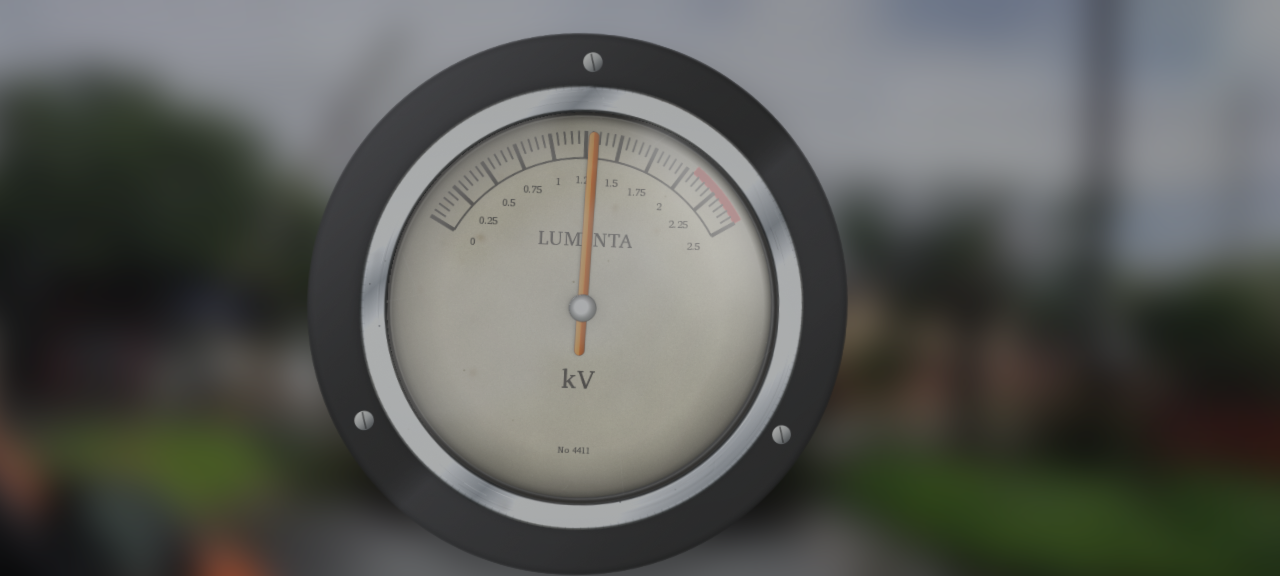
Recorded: 1.3 kV
